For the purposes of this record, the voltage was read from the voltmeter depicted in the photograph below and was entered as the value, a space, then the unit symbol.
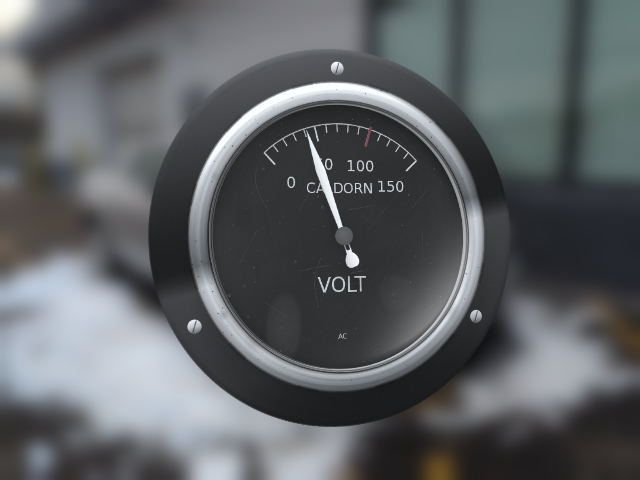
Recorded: 40 V
